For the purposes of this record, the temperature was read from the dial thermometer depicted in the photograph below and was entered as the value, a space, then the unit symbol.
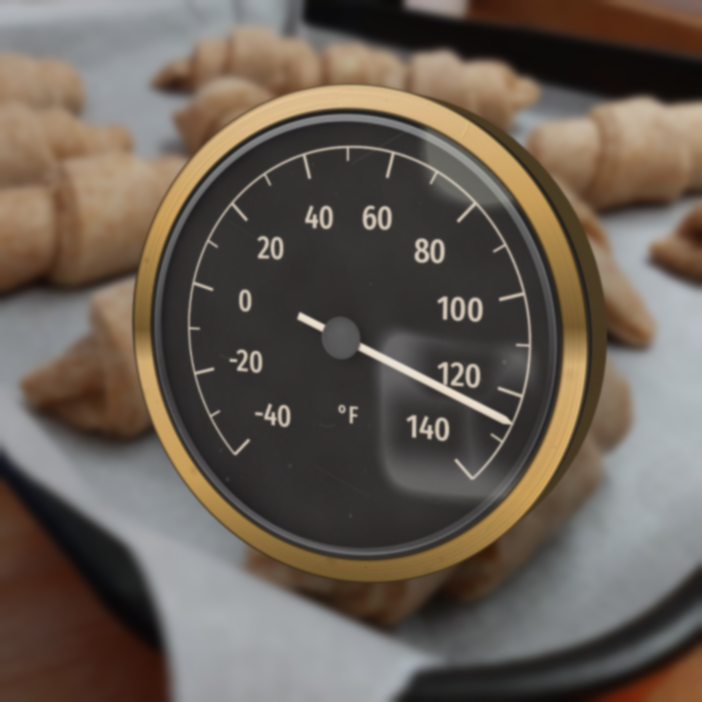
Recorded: 125 °F
